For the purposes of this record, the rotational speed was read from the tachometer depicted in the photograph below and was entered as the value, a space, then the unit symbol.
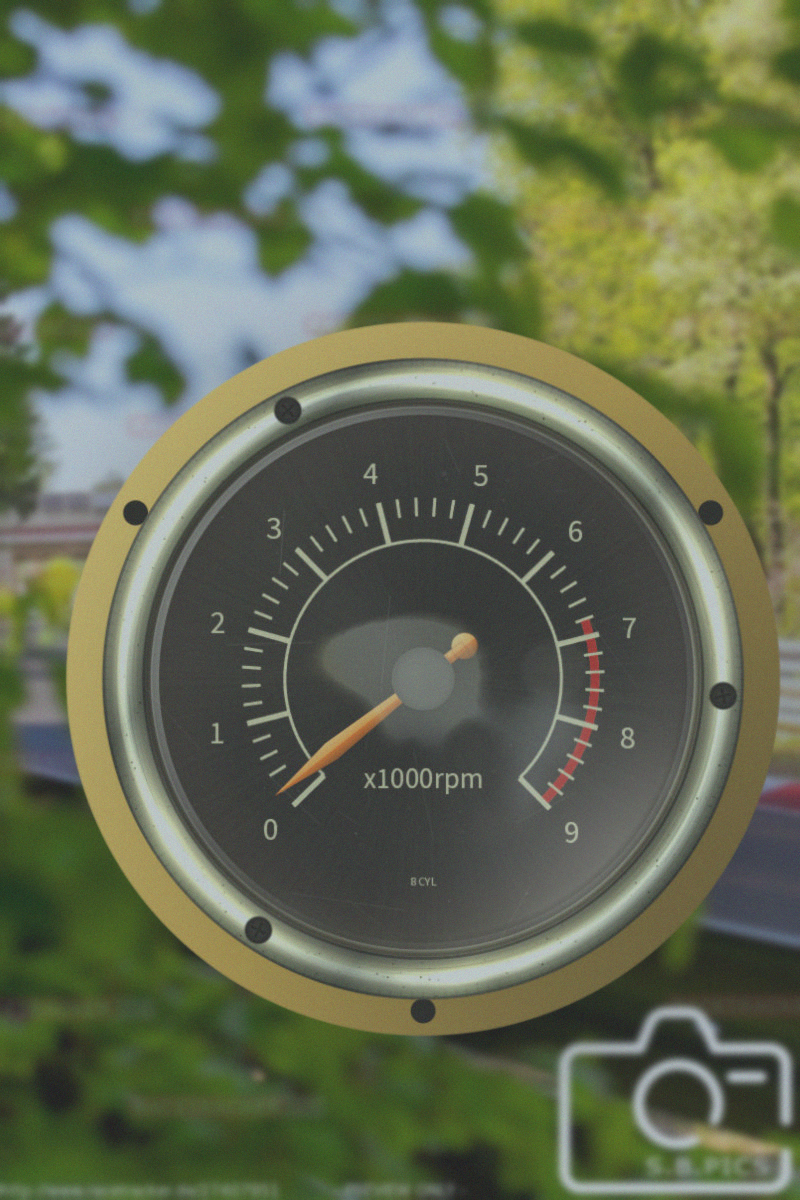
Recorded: 200 rpm
